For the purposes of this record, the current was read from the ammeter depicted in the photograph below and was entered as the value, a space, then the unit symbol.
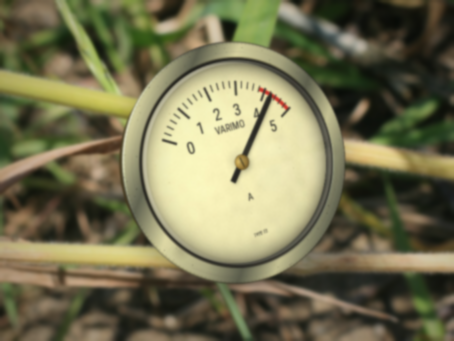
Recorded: 4.2 A
